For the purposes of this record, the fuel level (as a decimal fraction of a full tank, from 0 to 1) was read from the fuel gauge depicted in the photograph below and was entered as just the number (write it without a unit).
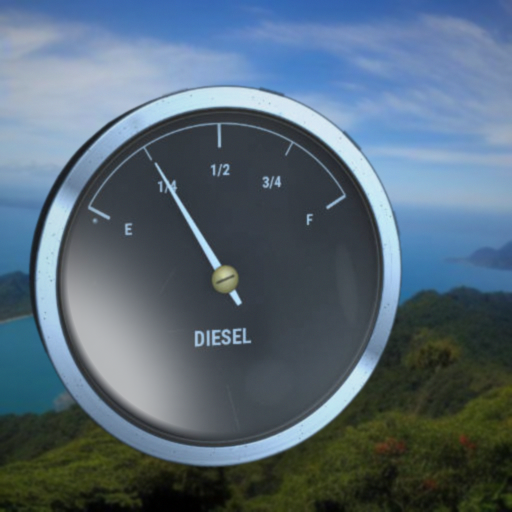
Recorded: 0.25
